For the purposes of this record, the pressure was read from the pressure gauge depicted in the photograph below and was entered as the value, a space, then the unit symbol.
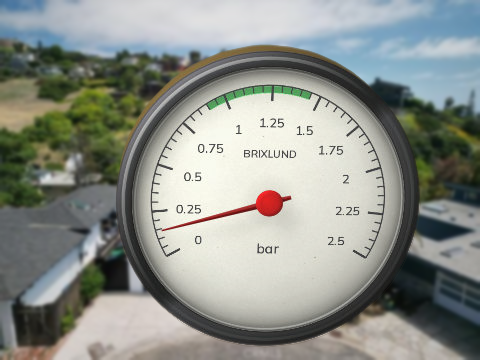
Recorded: 0.15 bar
